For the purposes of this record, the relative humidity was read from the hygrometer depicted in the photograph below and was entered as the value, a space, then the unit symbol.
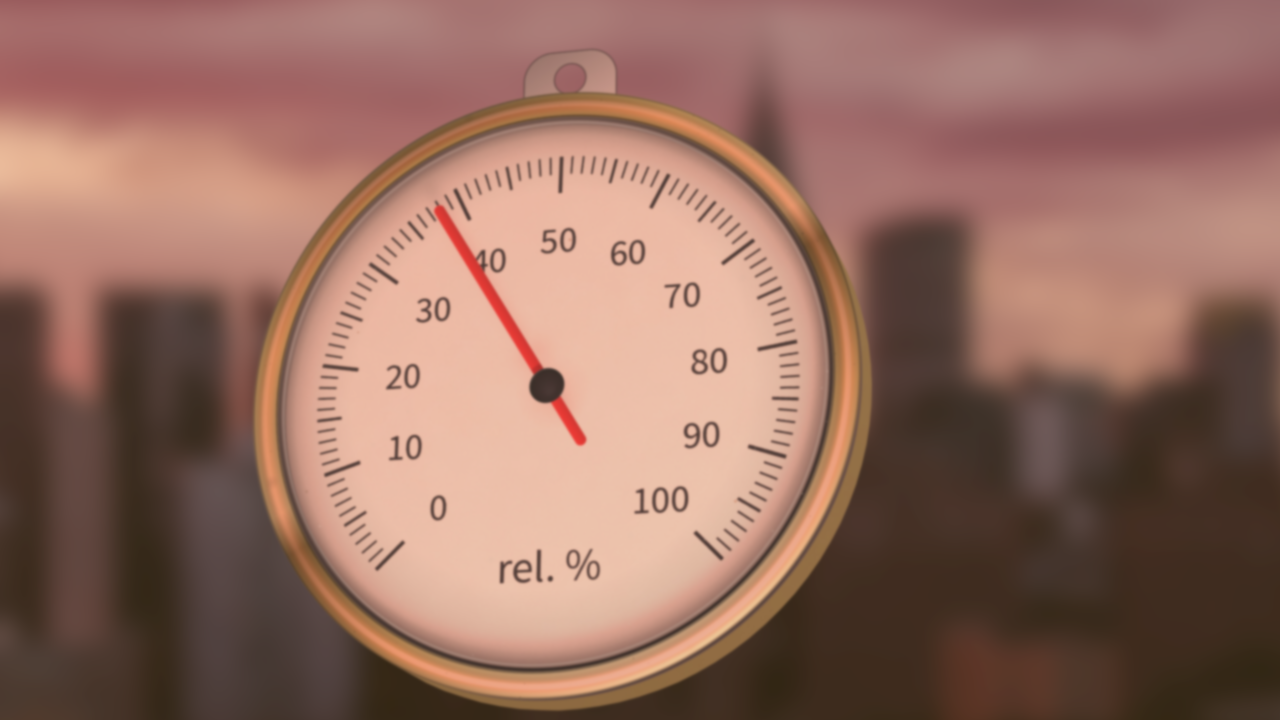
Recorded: 38 %
